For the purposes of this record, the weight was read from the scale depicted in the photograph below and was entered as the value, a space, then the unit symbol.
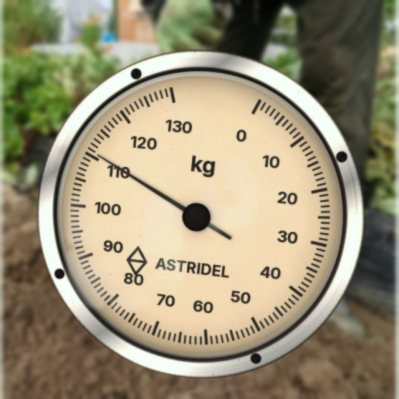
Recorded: 111 kg
